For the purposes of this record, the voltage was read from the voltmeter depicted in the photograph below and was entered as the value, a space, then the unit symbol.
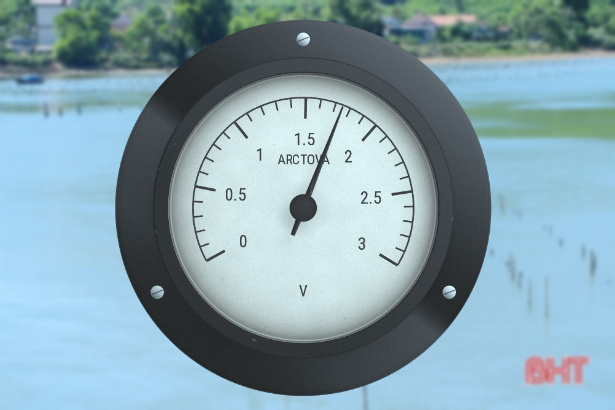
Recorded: 1.75 V
